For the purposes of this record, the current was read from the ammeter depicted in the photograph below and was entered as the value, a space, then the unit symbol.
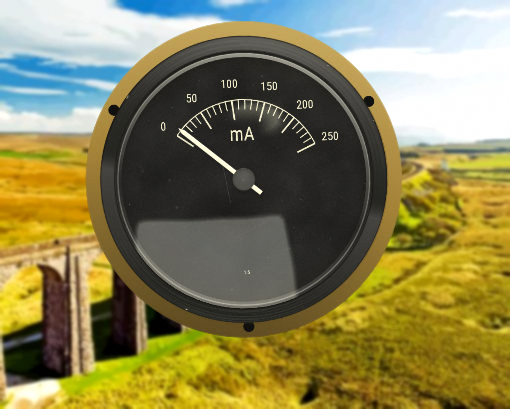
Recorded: 10 mA
